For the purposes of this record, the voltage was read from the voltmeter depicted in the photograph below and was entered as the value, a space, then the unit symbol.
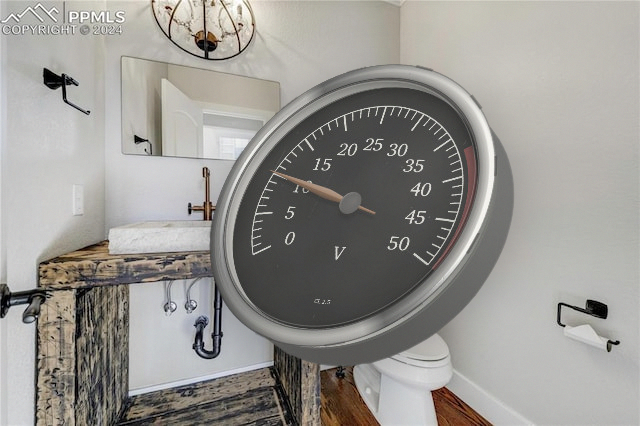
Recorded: 10 V
